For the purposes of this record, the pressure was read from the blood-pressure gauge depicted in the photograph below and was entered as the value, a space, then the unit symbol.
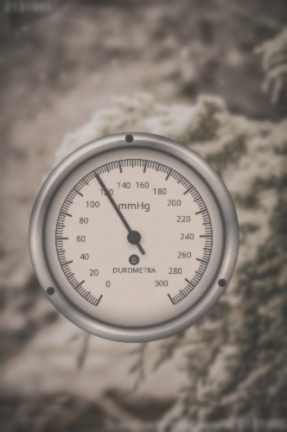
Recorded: 120 mmHg
